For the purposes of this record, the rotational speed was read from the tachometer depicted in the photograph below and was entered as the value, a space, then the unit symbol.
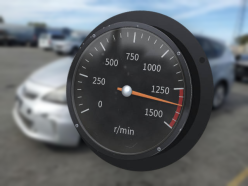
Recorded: 1350 rpm
